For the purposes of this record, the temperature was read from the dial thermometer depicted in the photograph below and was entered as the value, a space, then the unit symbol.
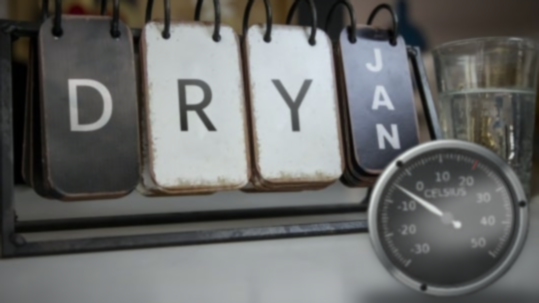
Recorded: -5 °C
